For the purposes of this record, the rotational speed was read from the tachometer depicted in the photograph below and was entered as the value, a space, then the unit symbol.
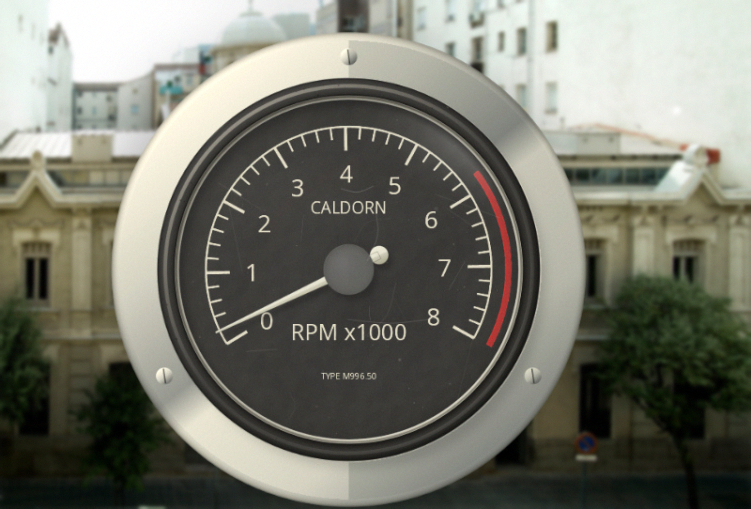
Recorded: 200 rpm
